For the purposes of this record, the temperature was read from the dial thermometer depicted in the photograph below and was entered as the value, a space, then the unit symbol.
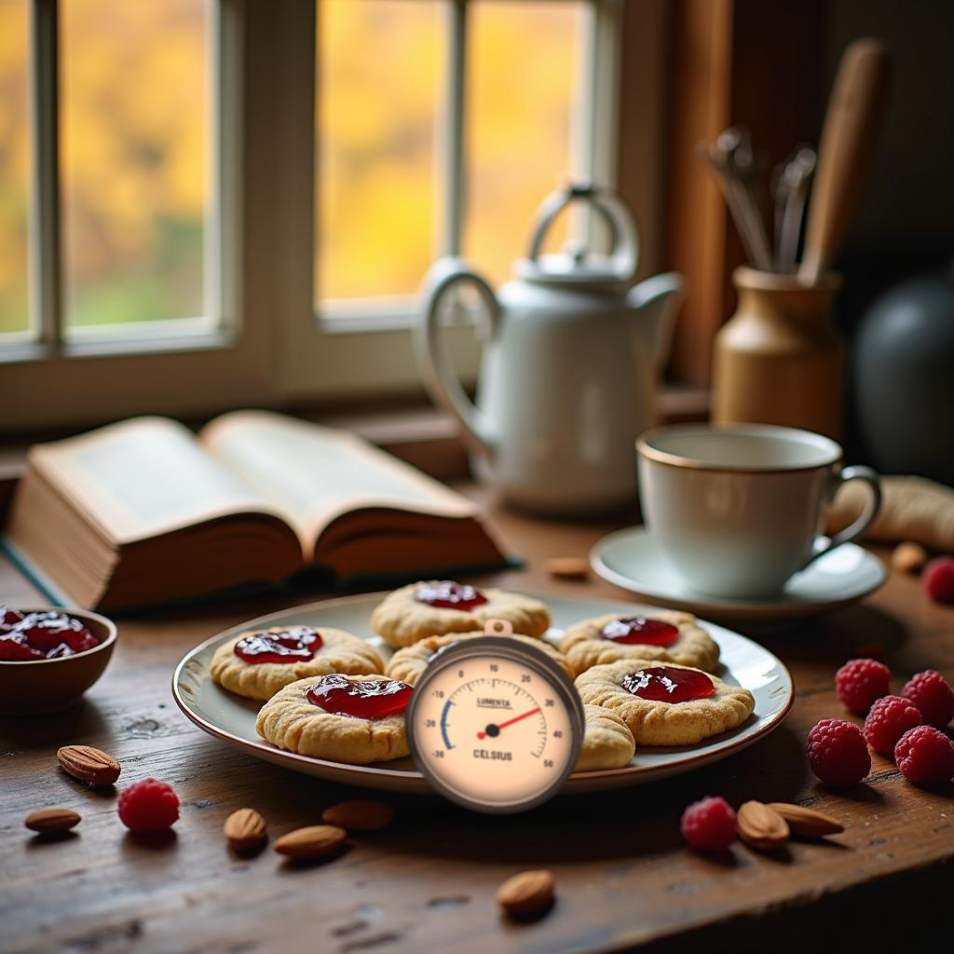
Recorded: 30 °C
